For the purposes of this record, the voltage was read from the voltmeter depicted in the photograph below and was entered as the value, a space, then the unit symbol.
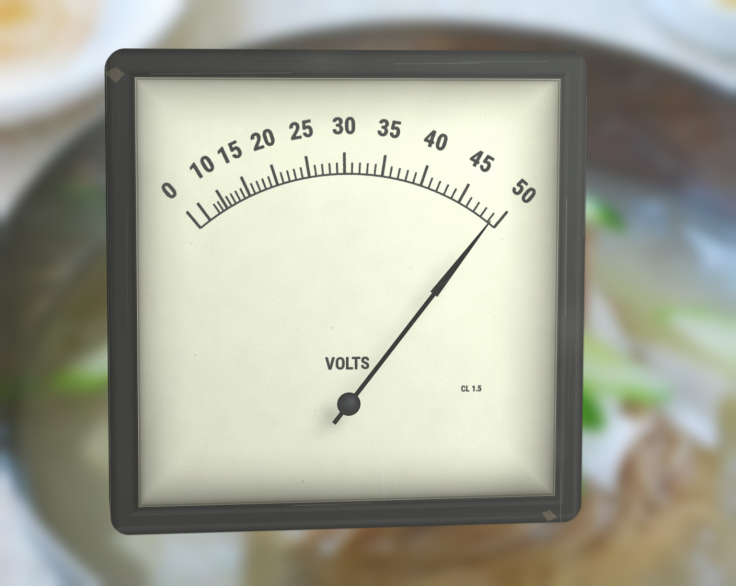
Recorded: 49 V
